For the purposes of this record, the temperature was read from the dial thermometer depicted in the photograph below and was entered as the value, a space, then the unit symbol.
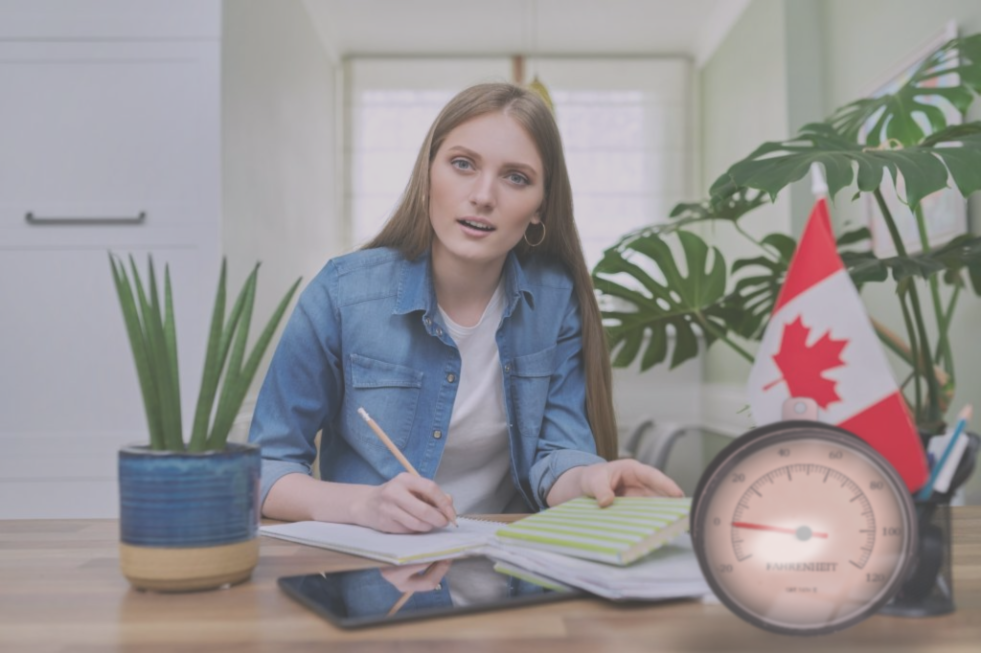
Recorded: 0 °F
